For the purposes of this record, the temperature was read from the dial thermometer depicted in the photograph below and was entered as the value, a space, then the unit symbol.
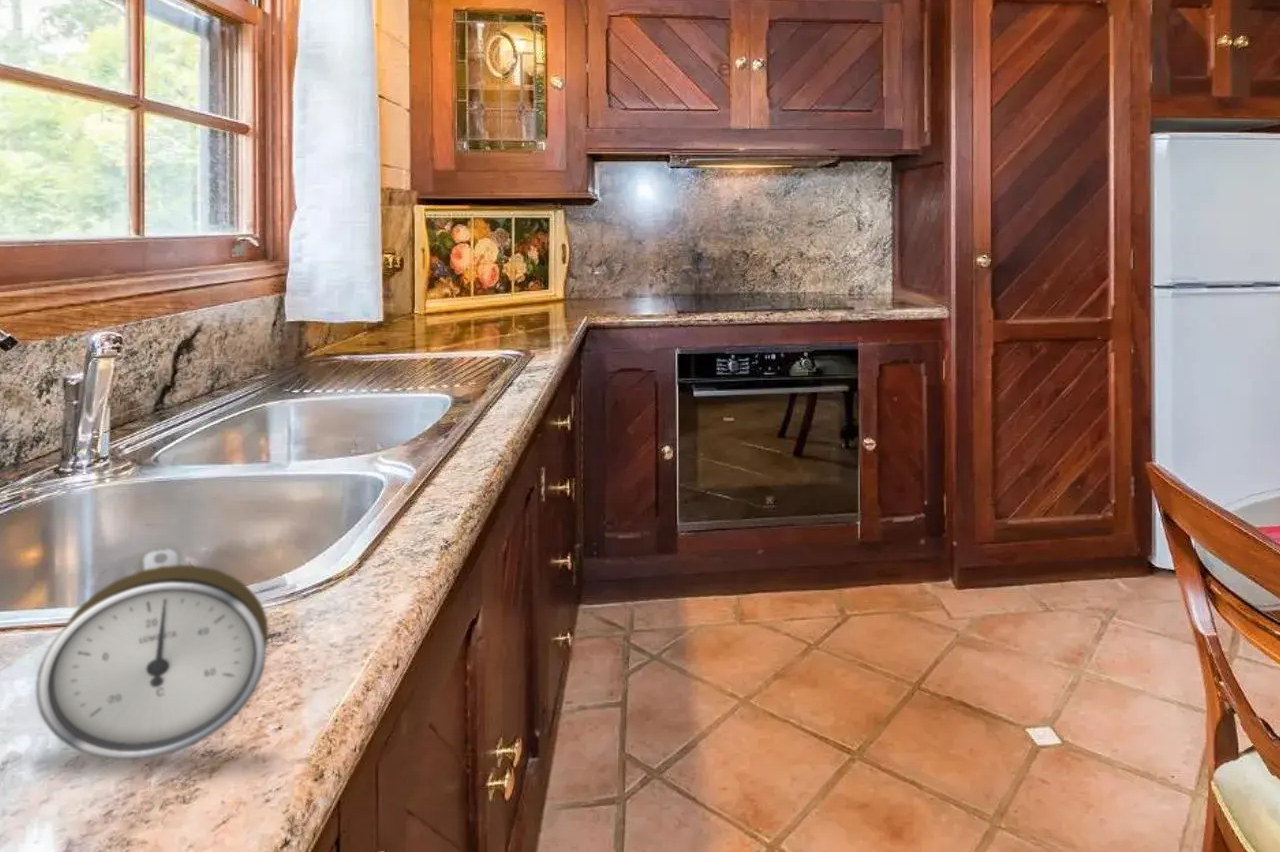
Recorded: 24 °C
